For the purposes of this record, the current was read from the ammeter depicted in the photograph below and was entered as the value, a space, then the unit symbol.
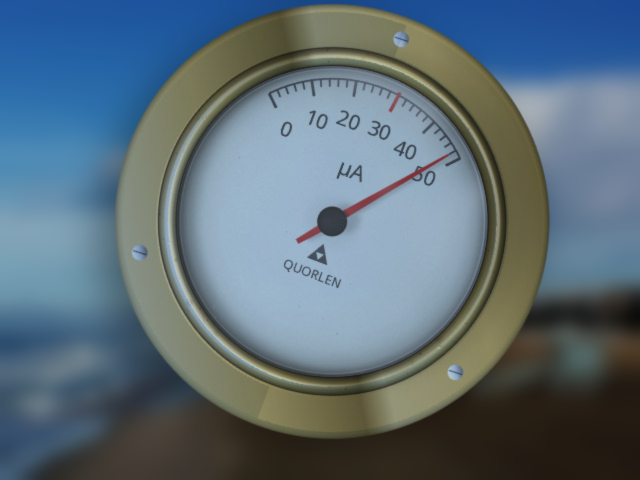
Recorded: 48 µA
